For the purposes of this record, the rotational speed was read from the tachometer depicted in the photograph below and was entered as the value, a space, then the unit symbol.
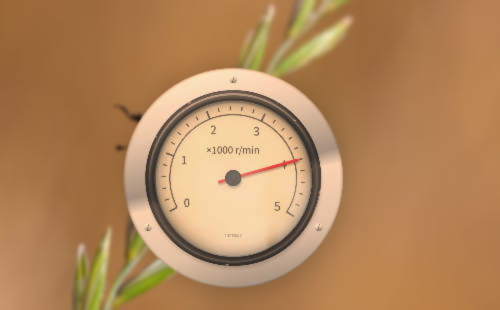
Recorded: 4000 rpm
